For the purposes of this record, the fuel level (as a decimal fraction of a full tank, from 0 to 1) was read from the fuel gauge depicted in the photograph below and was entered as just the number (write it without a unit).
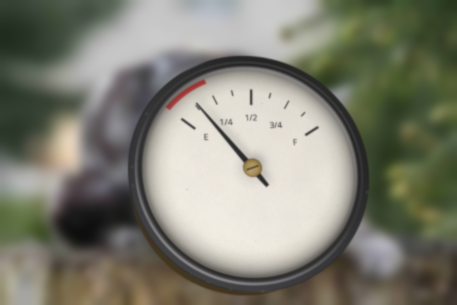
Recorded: 0.125
